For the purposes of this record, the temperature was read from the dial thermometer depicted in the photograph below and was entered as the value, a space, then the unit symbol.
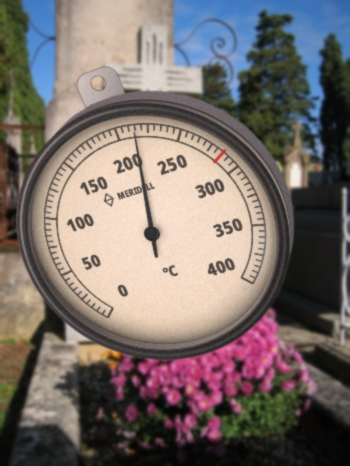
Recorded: 215 °C
